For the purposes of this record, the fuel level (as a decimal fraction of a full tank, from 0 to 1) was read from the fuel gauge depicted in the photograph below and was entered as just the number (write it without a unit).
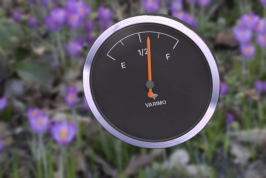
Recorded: 0.625
